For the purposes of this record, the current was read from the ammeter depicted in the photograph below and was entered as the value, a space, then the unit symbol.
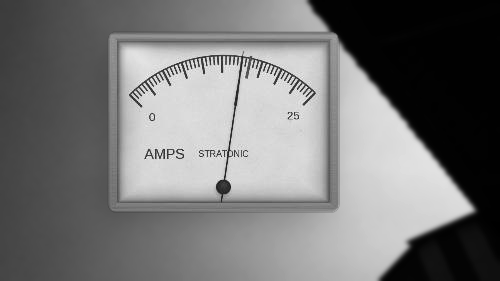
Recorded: 15 A
